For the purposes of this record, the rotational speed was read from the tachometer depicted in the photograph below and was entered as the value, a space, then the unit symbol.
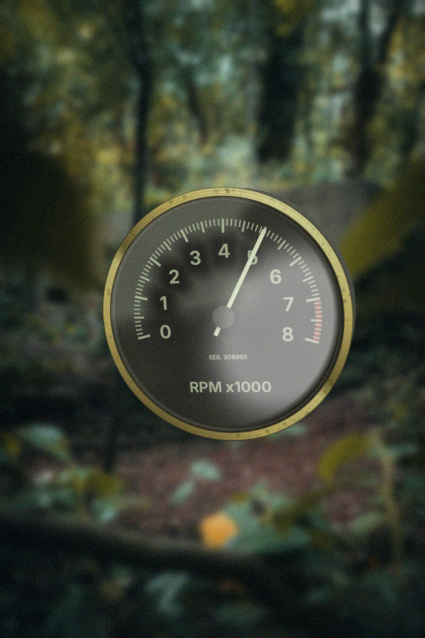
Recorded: 5000 rpm
